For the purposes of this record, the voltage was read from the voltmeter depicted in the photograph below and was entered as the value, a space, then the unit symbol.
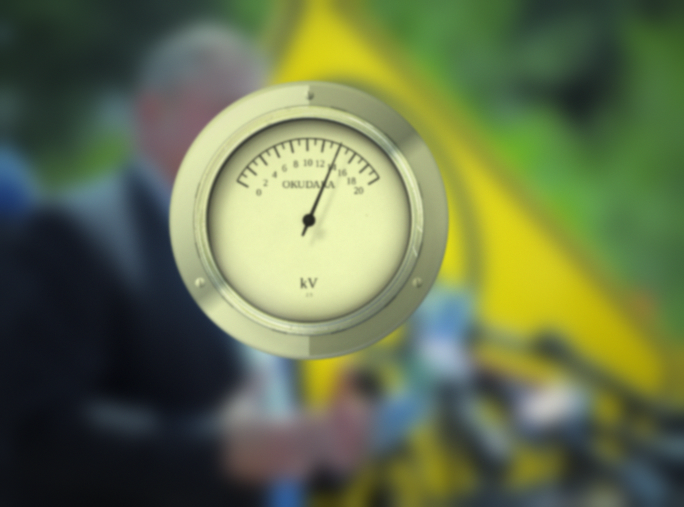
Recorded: 14 kV
